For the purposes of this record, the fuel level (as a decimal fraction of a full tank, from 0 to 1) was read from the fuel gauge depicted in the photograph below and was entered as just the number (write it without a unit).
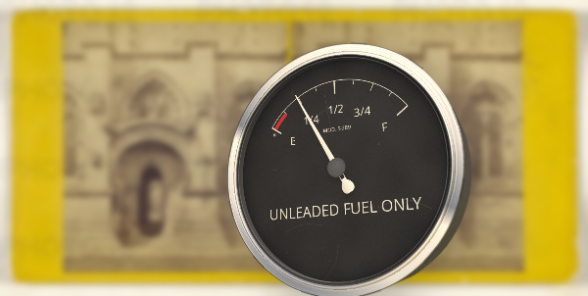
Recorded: 0.25
